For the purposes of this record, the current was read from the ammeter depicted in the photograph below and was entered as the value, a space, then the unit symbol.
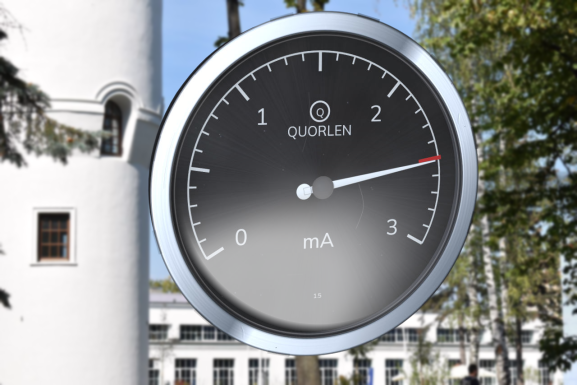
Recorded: 2.5 mA
